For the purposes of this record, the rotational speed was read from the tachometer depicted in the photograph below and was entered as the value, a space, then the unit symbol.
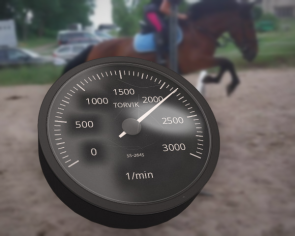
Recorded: 2150 rpm
